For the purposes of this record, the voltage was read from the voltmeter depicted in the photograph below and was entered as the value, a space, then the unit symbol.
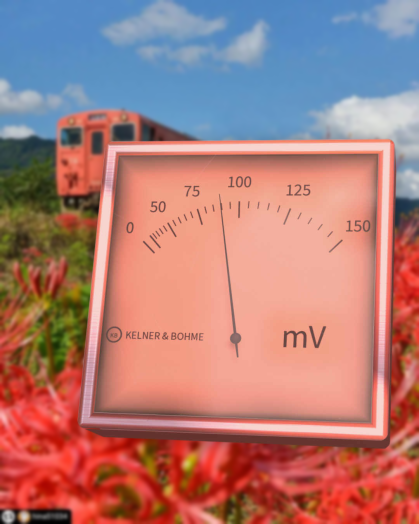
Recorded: 90 mV
